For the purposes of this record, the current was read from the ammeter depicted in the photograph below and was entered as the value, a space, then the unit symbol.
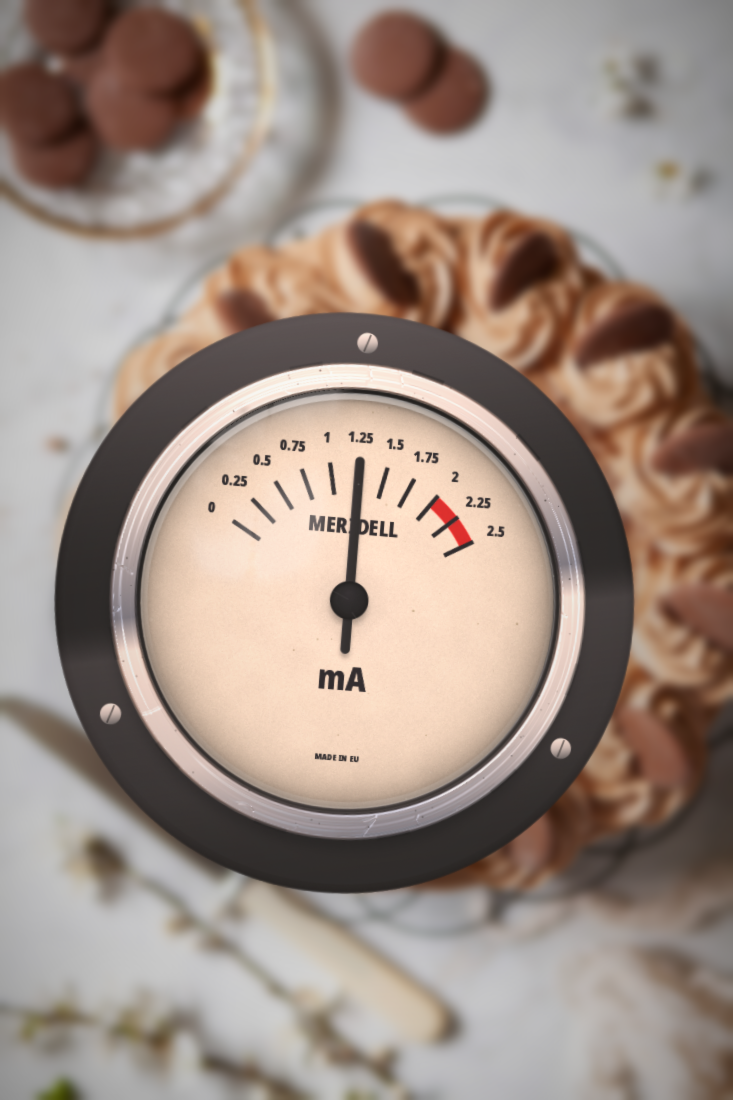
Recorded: 1.25 mA
